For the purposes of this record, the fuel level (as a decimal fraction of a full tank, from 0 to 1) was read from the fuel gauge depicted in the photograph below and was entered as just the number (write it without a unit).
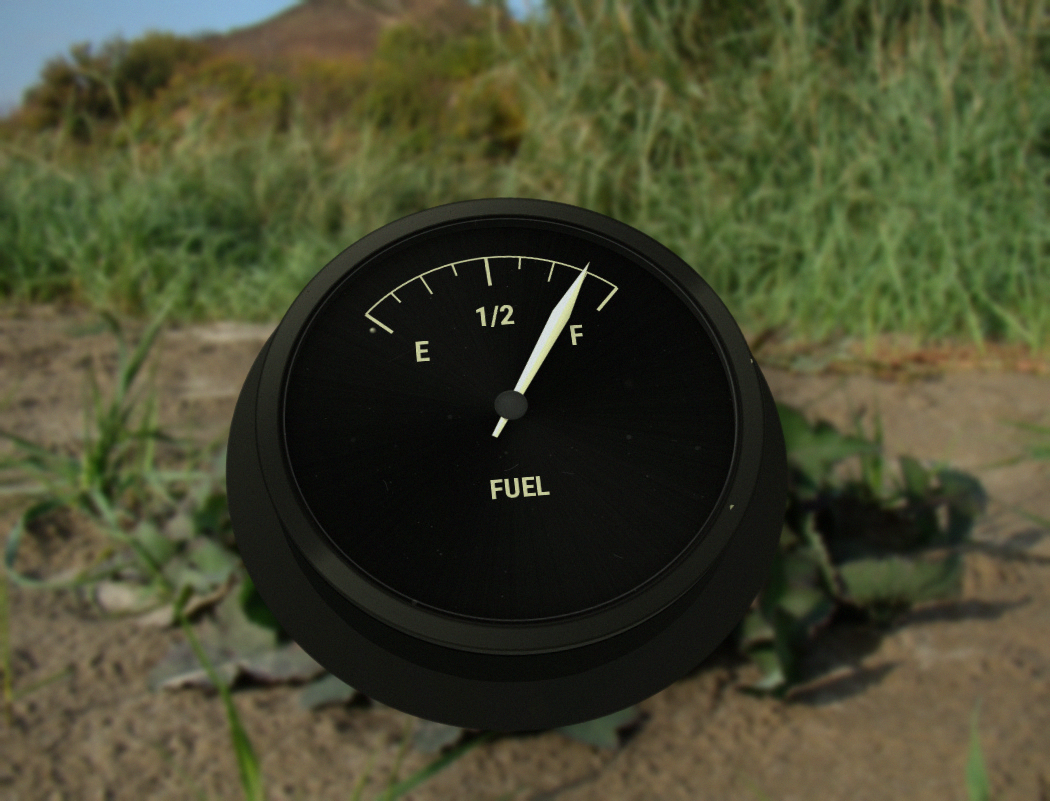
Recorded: 0.875
